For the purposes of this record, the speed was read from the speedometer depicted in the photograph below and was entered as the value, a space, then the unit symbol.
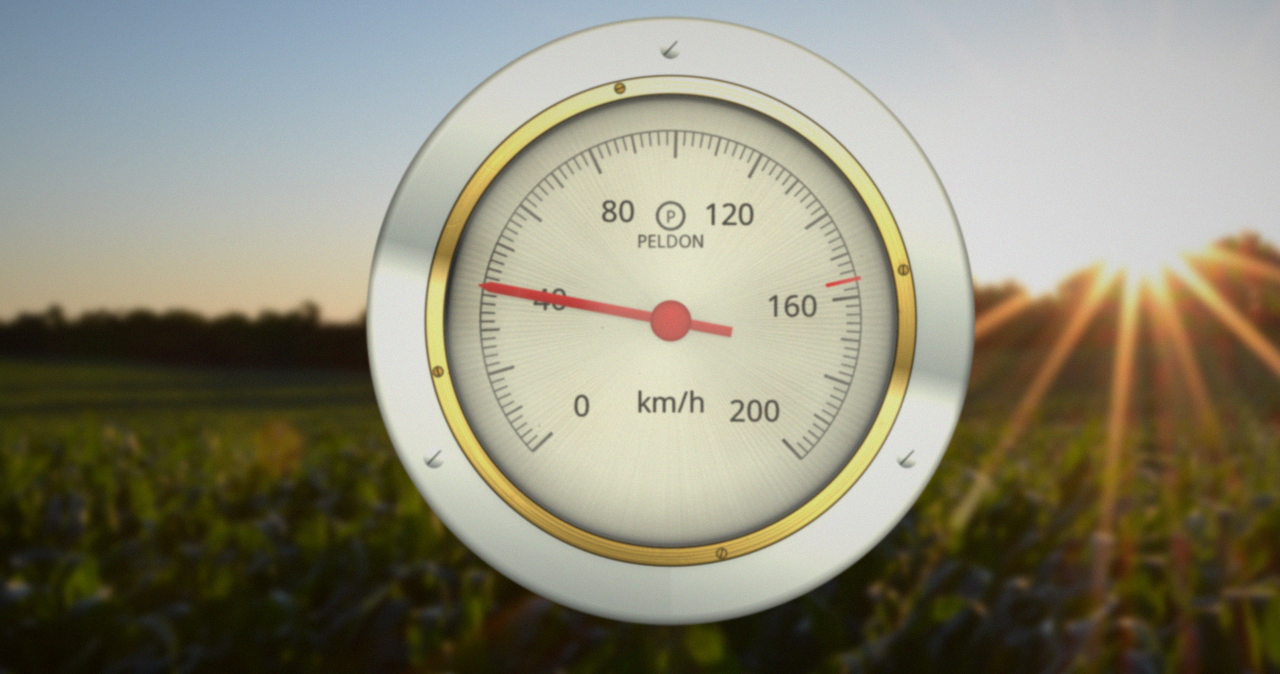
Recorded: 40 km/h
